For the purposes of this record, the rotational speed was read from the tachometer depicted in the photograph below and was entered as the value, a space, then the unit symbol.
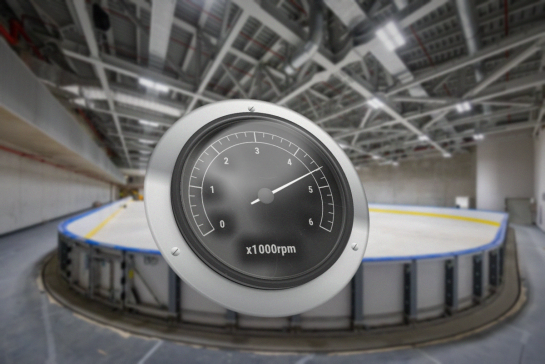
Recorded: 4600 rpm
